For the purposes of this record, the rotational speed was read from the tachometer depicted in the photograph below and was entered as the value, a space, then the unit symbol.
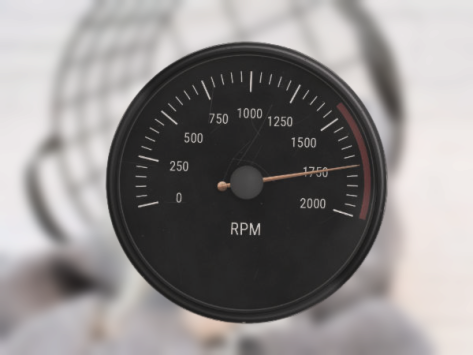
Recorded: 1750 rpm
